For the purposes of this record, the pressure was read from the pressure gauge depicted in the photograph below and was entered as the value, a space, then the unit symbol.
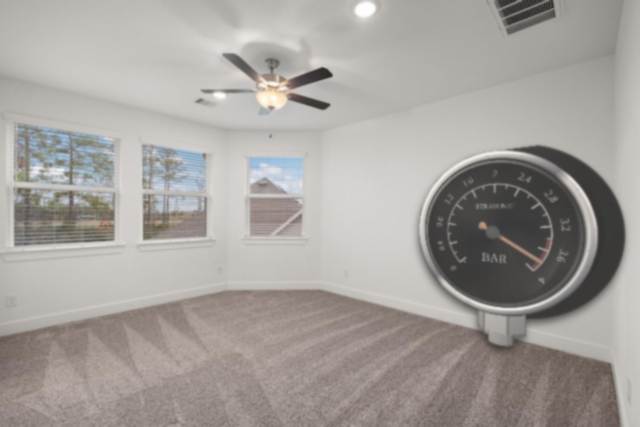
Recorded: 3.8 bar
